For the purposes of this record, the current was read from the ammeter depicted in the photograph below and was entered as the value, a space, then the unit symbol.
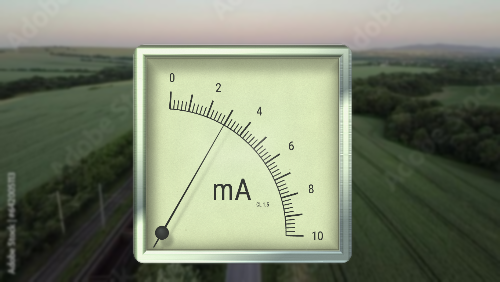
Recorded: 3 mA
